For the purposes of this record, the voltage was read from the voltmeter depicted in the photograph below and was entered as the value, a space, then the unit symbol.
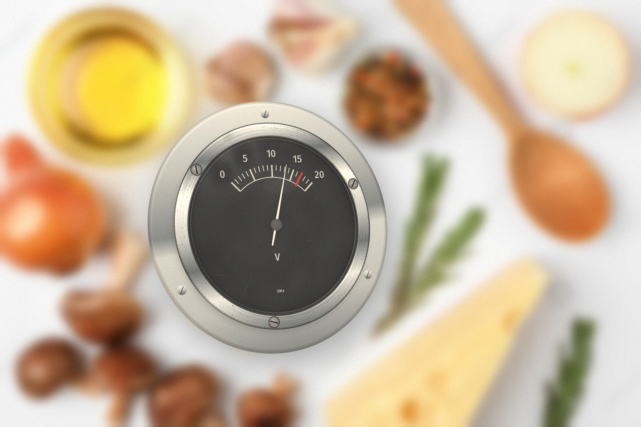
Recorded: 13 V
